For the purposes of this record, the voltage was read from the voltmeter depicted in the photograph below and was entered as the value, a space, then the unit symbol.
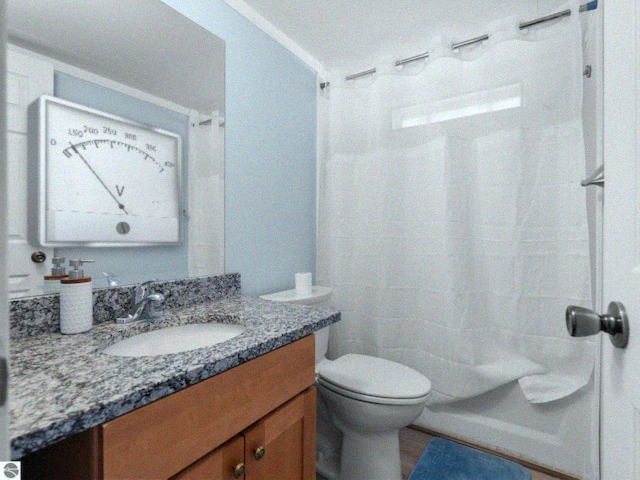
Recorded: 100 V
